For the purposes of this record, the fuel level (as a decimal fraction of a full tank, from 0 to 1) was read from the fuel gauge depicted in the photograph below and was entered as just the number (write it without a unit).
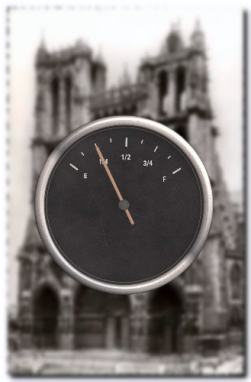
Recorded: 0.25
